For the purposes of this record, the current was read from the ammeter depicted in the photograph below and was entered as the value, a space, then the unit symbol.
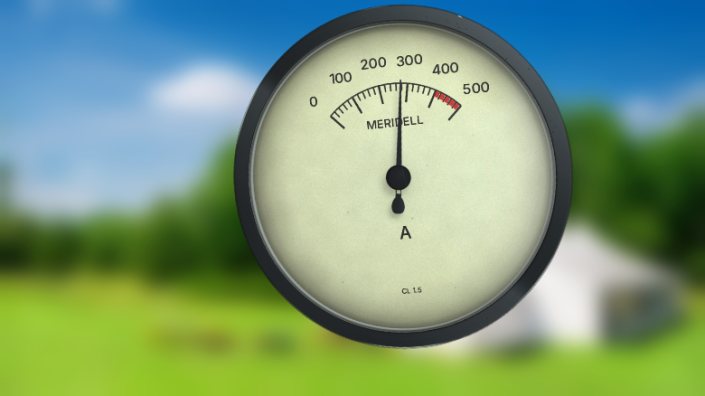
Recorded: 280 A
